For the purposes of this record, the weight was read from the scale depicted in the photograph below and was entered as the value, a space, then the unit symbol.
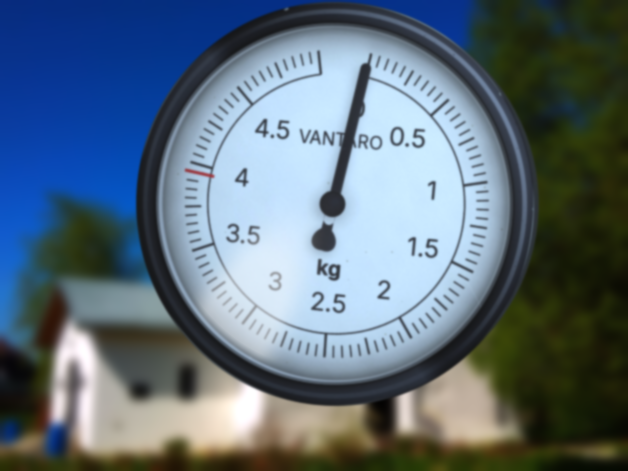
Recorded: 0 kg
